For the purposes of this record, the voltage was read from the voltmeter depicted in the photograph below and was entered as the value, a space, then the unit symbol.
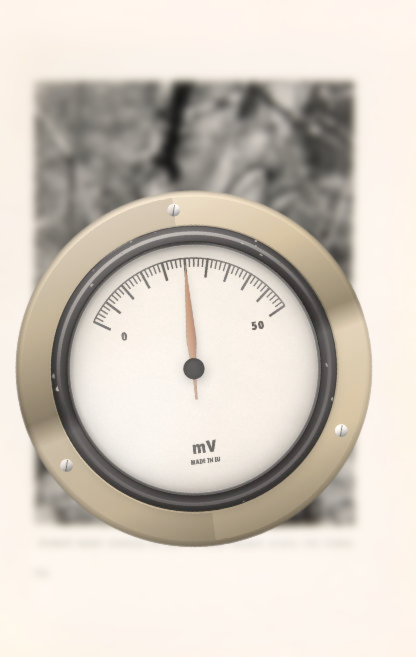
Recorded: 25 mV
